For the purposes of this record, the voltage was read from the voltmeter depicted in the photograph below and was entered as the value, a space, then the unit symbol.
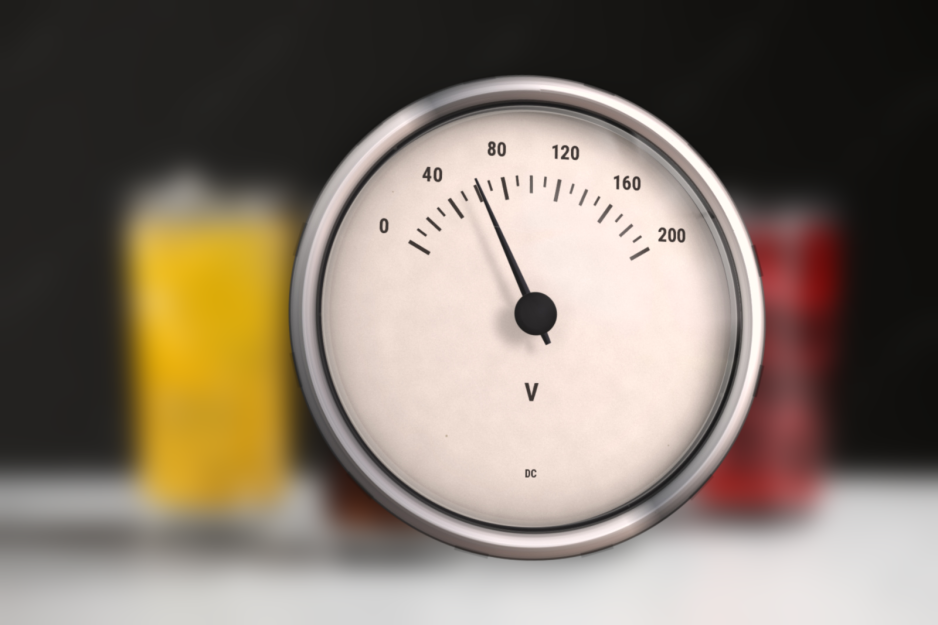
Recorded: 60 V
